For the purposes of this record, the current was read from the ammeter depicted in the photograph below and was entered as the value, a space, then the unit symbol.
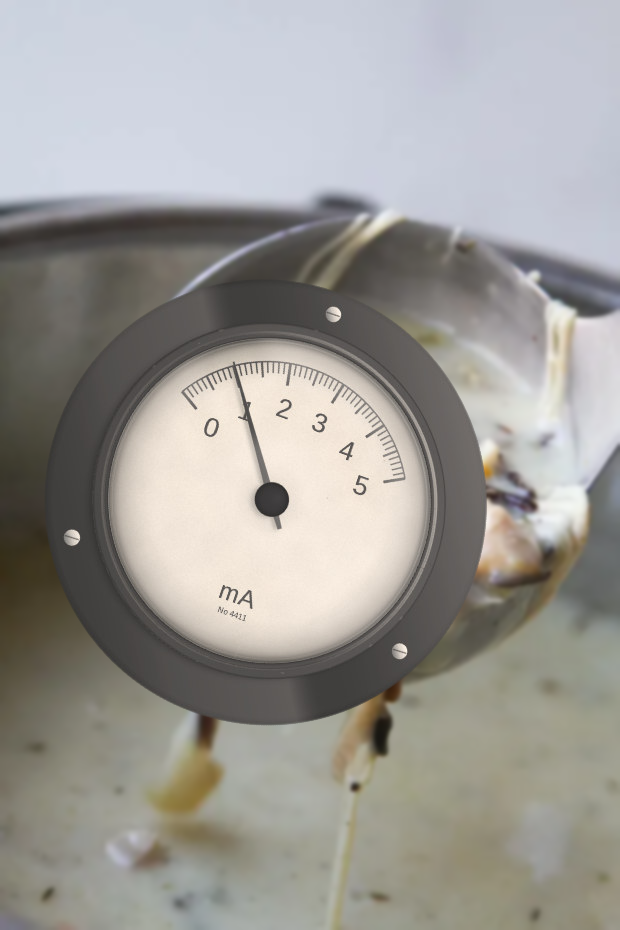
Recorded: 1 mA
